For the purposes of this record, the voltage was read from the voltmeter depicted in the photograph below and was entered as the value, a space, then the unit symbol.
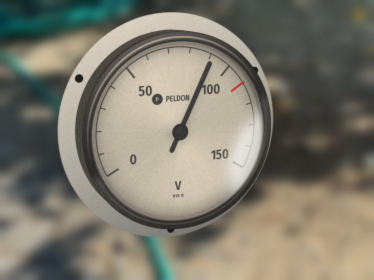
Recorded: 90 V
